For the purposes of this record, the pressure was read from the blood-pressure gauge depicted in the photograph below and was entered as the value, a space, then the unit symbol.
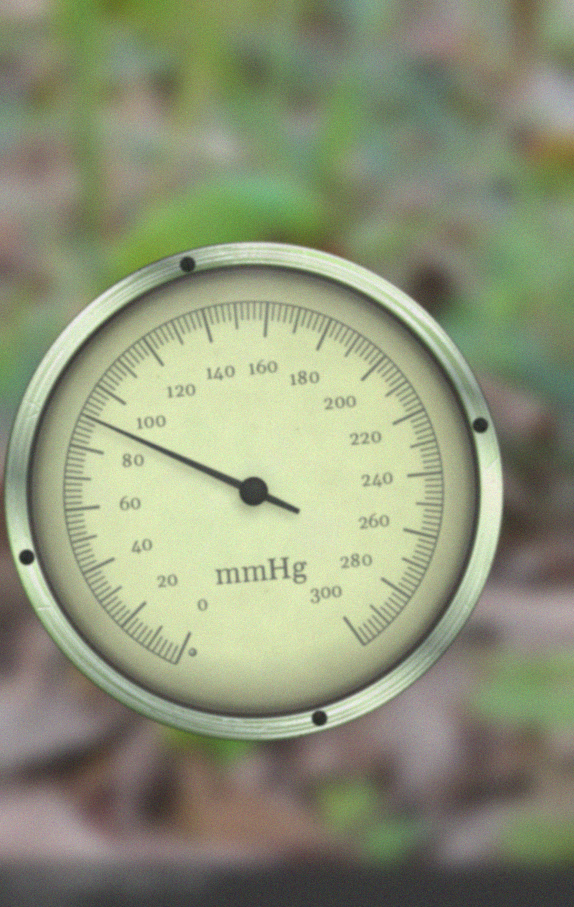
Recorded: 90 mmHg
